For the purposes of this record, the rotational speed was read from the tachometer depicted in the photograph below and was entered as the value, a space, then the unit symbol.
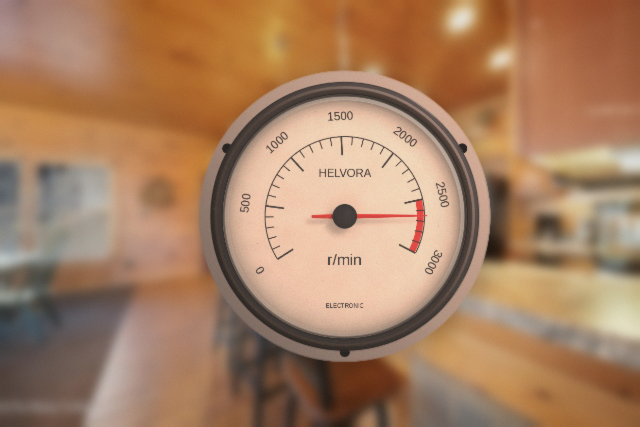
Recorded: 2650 rpm
